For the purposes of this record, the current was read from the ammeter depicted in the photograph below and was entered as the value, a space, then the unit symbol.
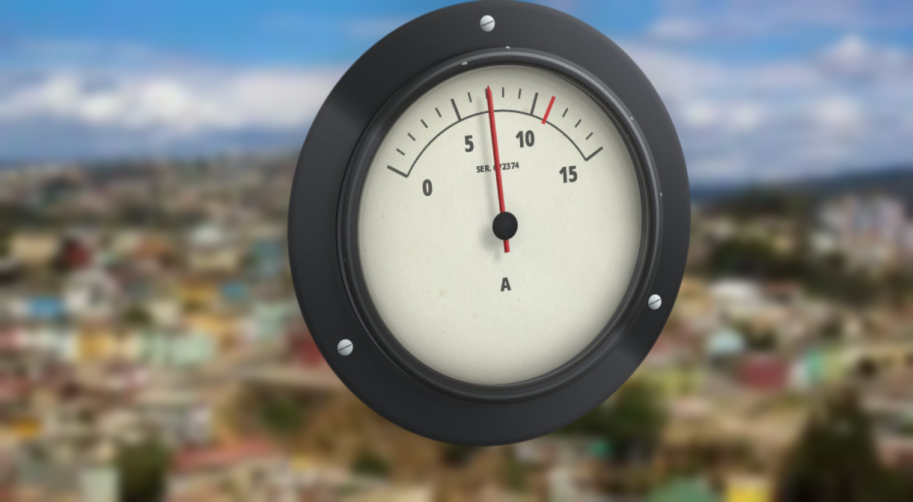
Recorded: 7 A
